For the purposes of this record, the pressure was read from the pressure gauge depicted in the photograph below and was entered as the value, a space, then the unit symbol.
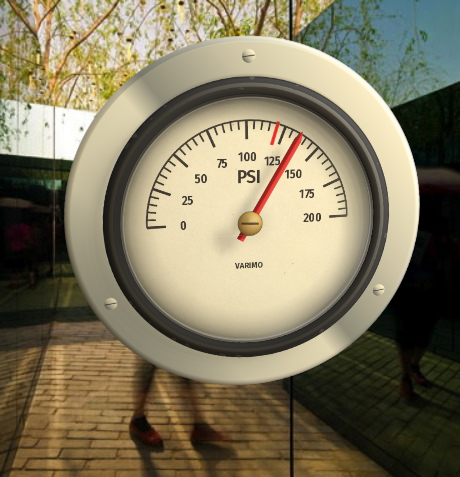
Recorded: 135 psi
